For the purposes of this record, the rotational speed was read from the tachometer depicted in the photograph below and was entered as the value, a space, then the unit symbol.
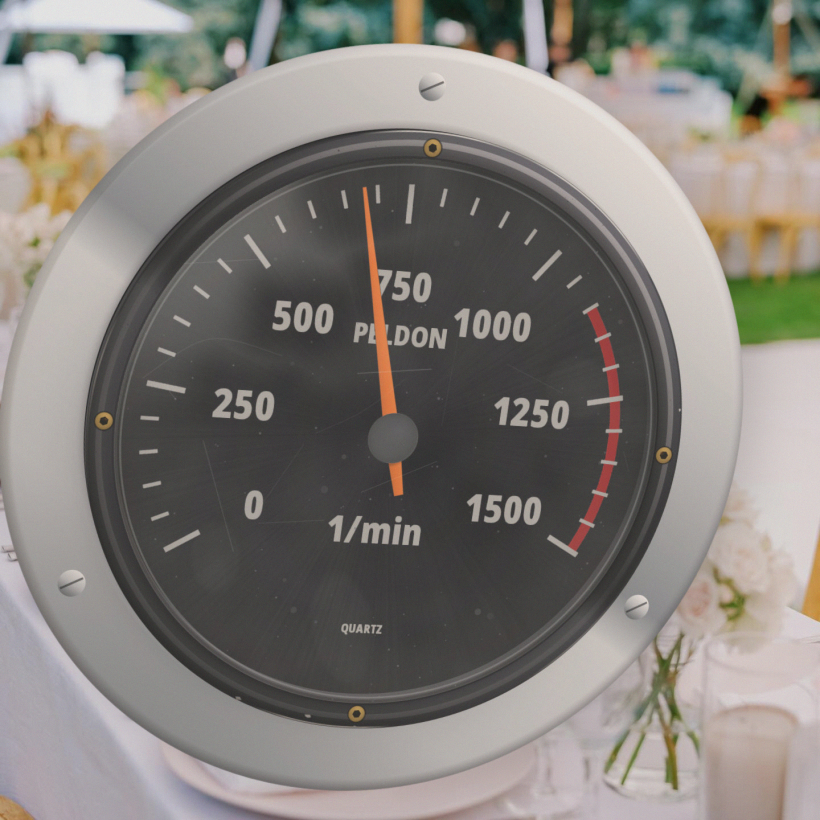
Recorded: 675 rpm
